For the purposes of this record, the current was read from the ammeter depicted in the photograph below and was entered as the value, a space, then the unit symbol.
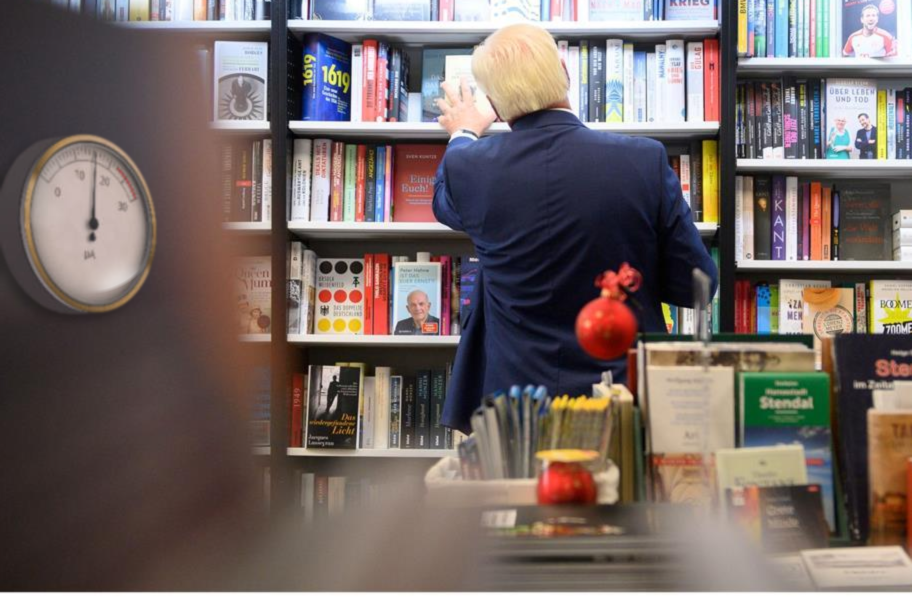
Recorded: 15 µA
